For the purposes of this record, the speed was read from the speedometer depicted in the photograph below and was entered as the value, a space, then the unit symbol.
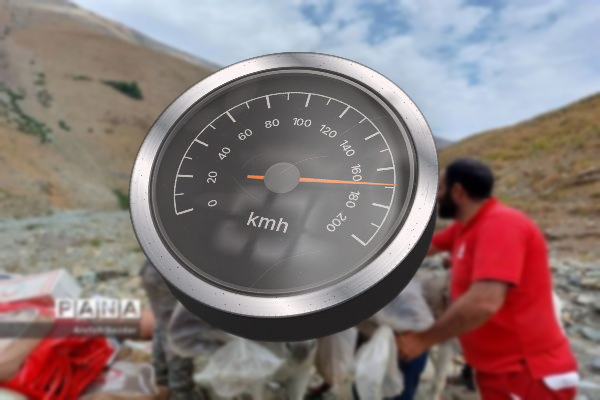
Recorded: 170 km/h
